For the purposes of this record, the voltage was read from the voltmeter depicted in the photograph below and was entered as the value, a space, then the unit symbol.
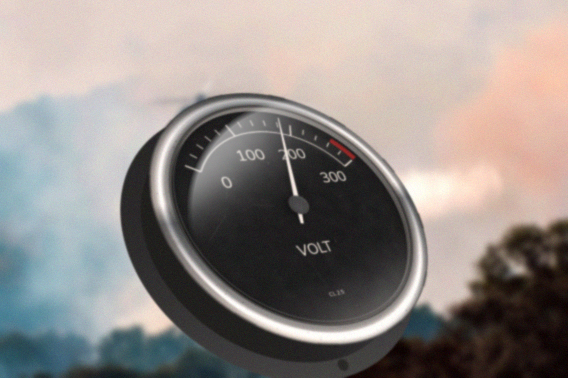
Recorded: 180 V
